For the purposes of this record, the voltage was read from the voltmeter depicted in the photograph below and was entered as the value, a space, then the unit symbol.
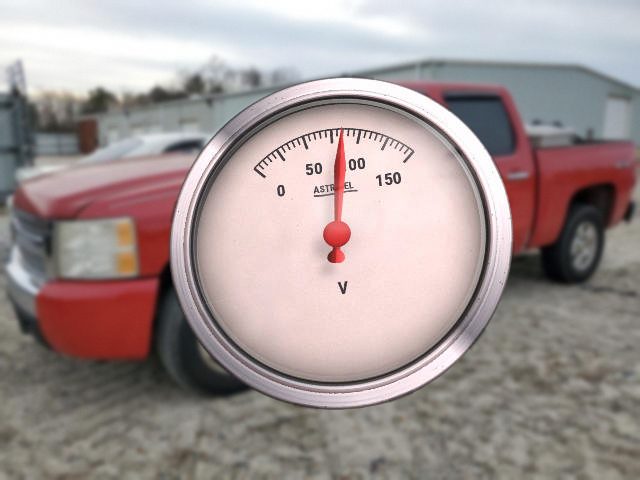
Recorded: 85 V
